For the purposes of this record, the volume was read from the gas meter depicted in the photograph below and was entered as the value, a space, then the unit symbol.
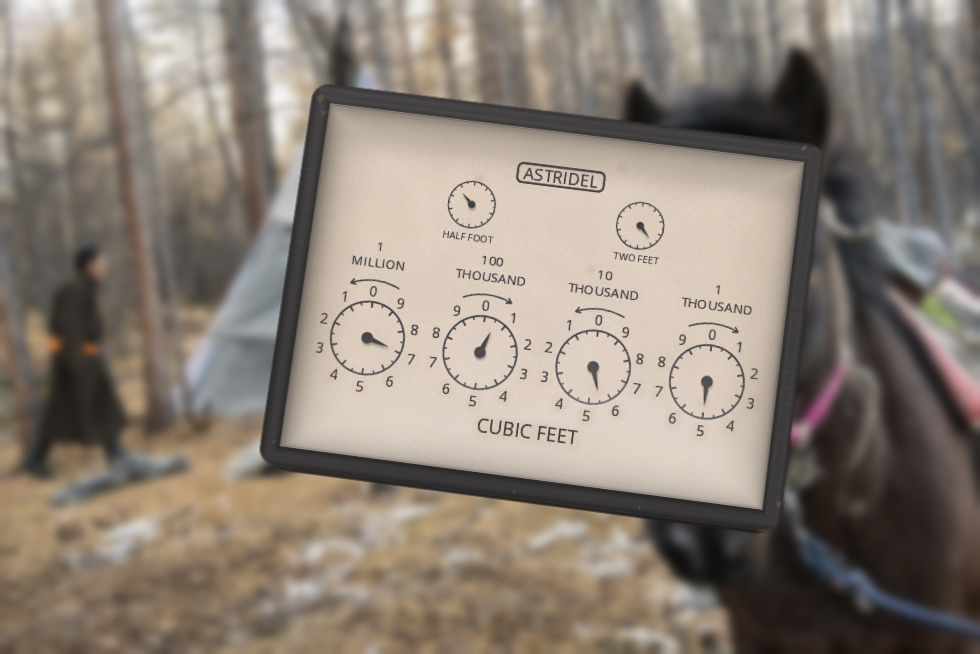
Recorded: 705500 ft³
